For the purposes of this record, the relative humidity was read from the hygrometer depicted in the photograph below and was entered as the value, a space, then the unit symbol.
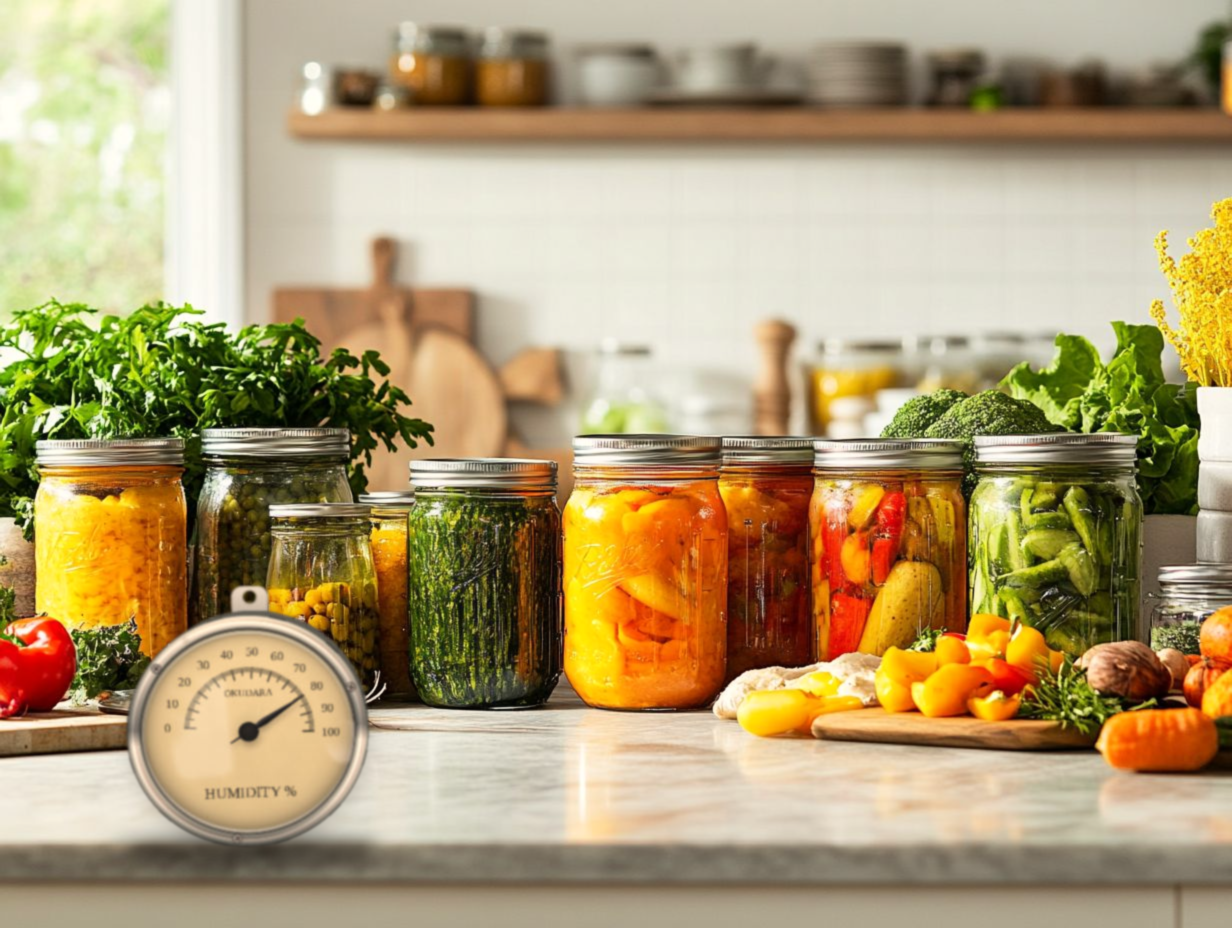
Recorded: 80 %
